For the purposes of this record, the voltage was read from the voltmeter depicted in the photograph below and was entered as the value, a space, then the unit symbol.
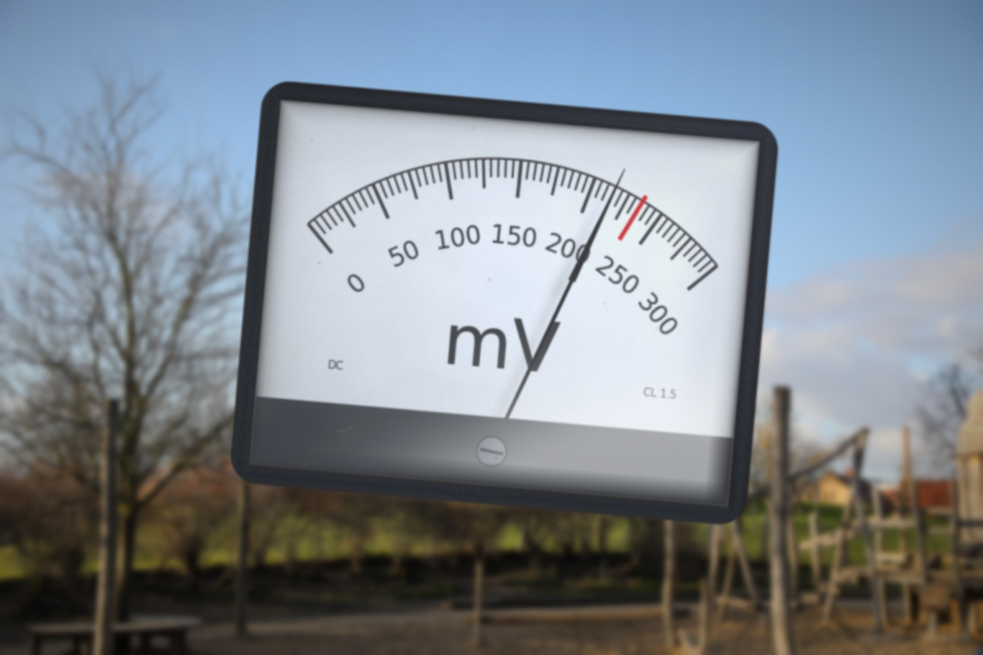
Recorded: 215 mV
